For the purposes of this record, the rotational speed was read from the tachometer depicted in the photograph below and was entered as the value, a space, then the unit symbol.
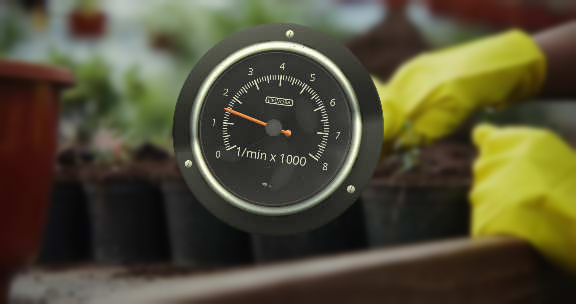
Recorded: 1500 rpm
